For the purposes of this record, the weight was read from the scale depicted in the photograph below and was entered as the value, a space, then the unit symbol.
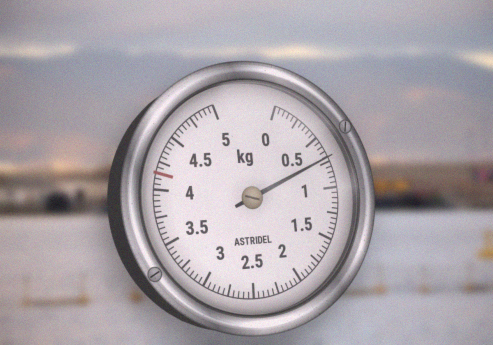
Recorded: 0.7 kg
